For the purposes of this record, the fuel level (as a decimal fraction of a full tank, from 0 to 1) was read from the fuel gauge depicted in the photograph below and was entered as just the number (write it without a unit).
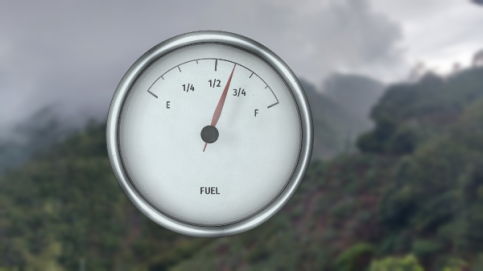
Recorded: 0.625
